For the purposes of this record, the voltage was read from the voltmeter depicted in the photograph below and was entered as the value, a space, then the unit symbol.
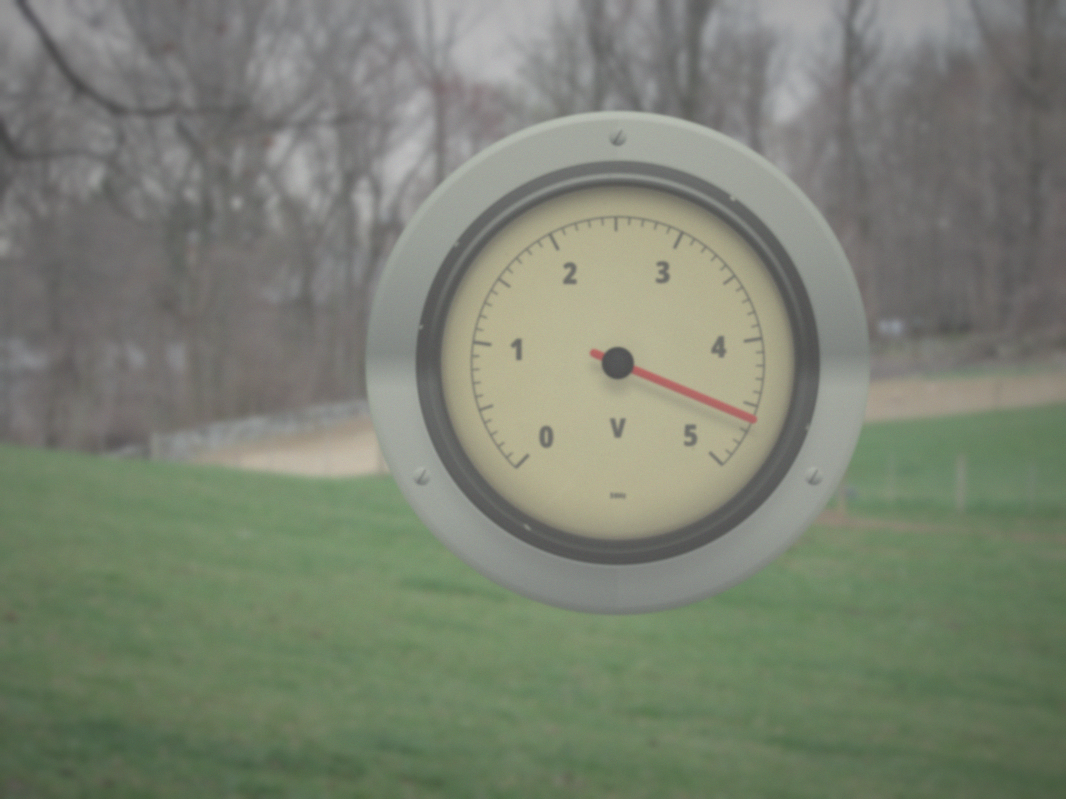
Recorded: 4.6 V
